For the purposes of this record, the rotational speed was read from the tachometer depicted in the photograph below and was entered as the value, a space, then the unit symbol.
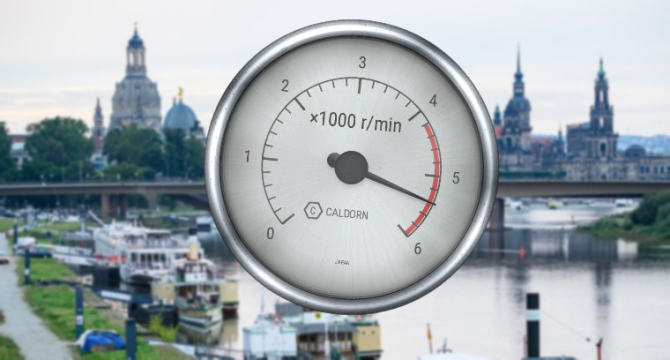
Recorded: 5400 rpm
